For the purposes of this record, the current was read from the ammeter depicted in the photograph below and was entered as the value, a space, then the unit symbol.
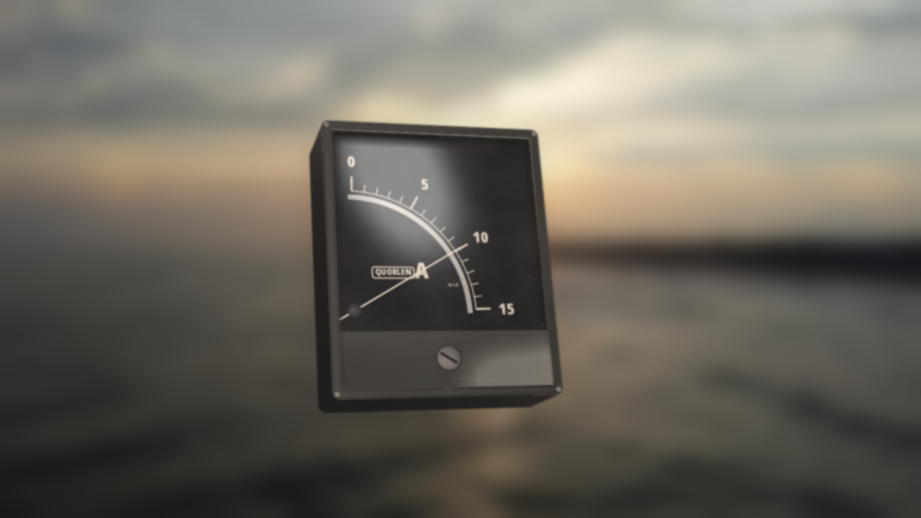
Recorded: 10 A
